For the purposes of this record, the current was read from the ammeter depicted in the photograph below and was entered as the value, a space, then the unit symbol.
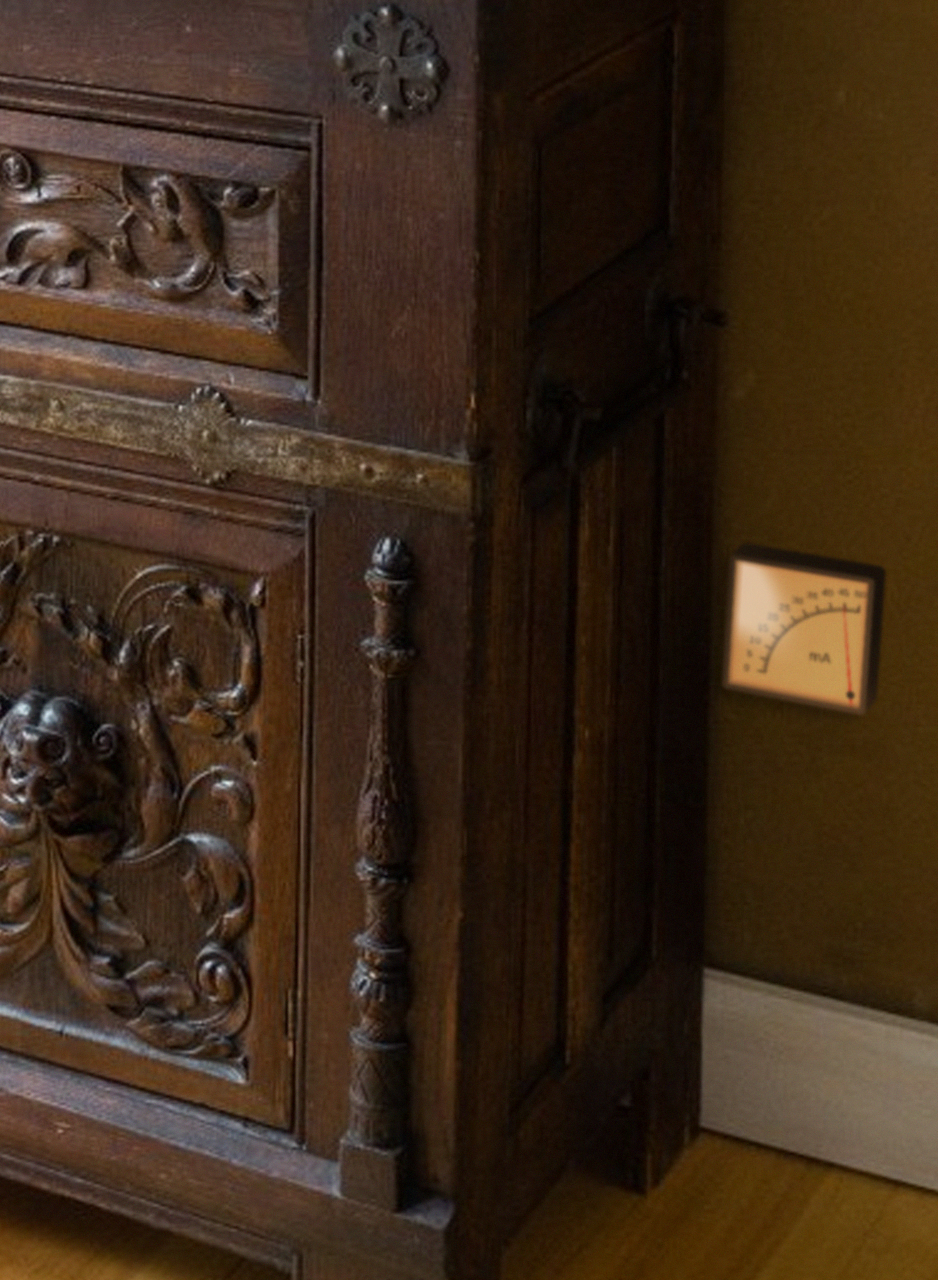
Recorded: 45 mA
